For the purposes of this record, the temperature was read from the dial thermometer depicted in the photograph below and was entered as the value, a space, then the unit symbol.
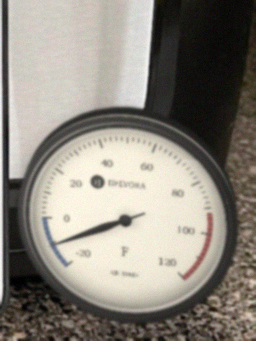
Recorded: -10 °F
